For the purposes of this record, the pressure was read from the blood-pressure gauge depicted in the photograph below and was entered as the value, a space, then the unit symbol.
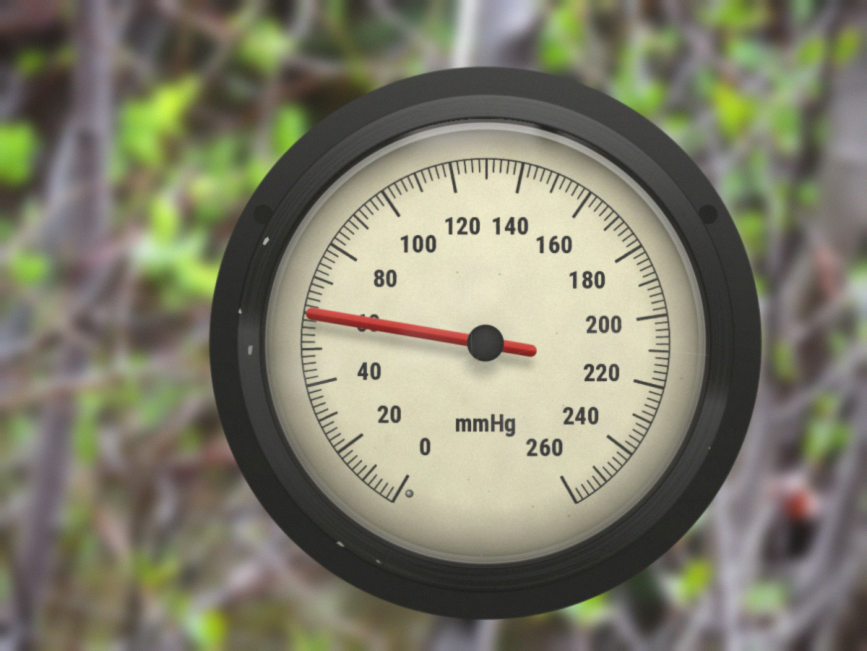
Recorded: 60 mmHg
